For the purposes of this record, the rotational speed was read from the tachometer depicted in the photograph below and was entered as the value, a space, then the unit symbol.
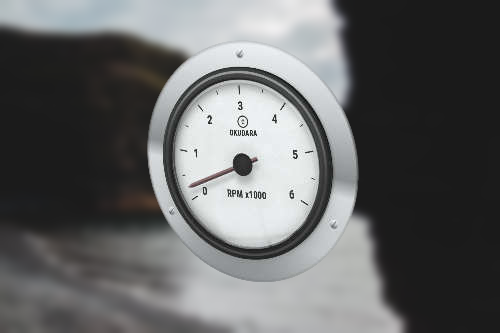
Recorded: 250 rpm
